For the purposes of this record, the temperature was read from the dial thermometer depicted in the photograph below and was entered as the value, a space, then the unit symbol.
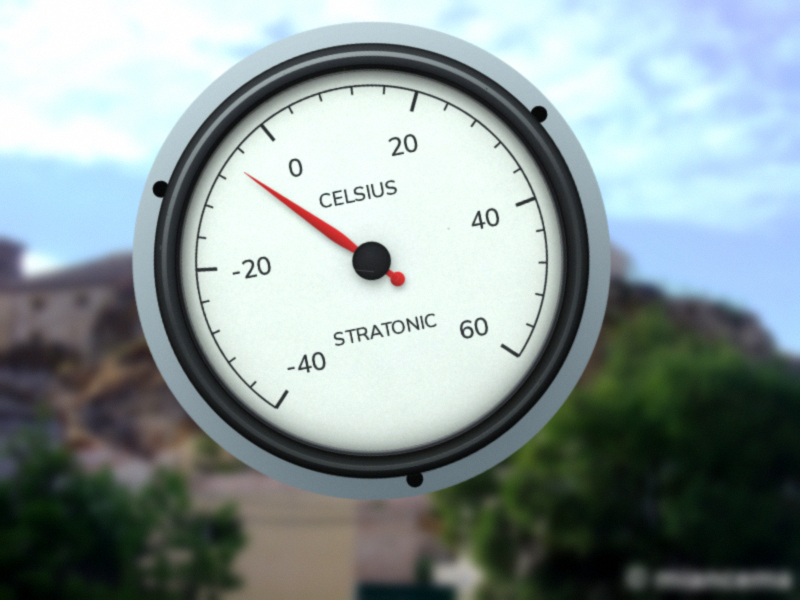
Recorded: -6 °C
